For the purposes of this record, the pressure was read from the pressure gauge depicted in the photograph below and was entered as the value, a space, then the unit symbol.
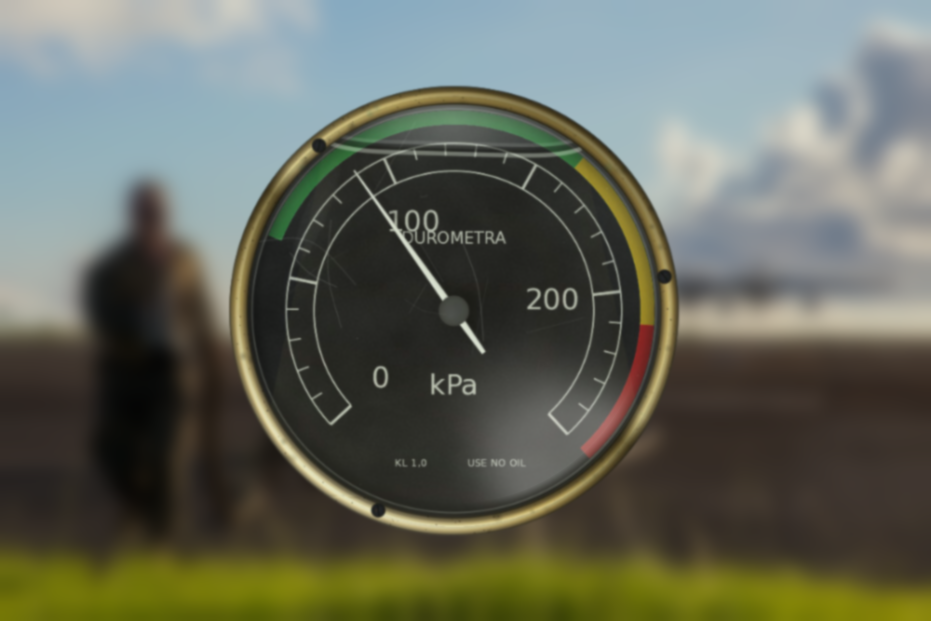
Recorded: 90 kPa
